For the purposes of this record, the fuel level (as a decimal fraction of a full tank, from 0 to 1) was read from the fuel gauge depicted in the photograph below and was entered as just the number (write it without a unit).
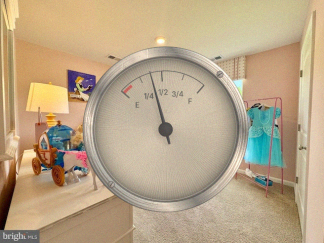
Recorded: 0.375
